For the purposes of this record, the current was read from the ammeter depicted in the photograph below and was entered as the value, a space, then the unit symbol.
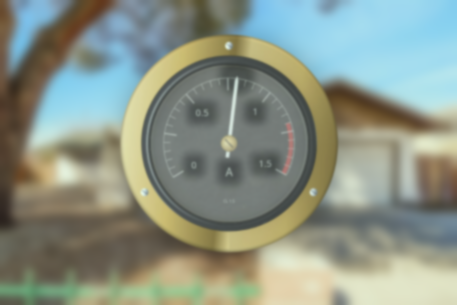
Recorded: 0.8 A
